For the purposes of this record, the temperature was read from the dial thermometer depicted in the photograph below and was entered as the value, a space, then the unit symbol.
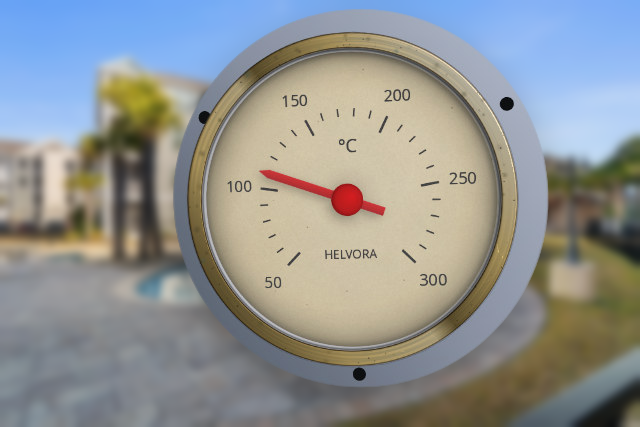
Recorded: 110 °C
